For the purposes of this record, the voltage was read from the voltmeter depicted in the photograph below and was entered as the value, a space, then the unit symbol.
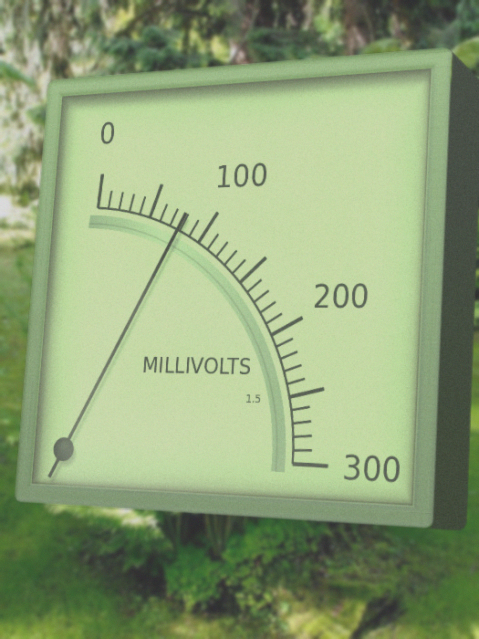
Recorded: 80 mV
